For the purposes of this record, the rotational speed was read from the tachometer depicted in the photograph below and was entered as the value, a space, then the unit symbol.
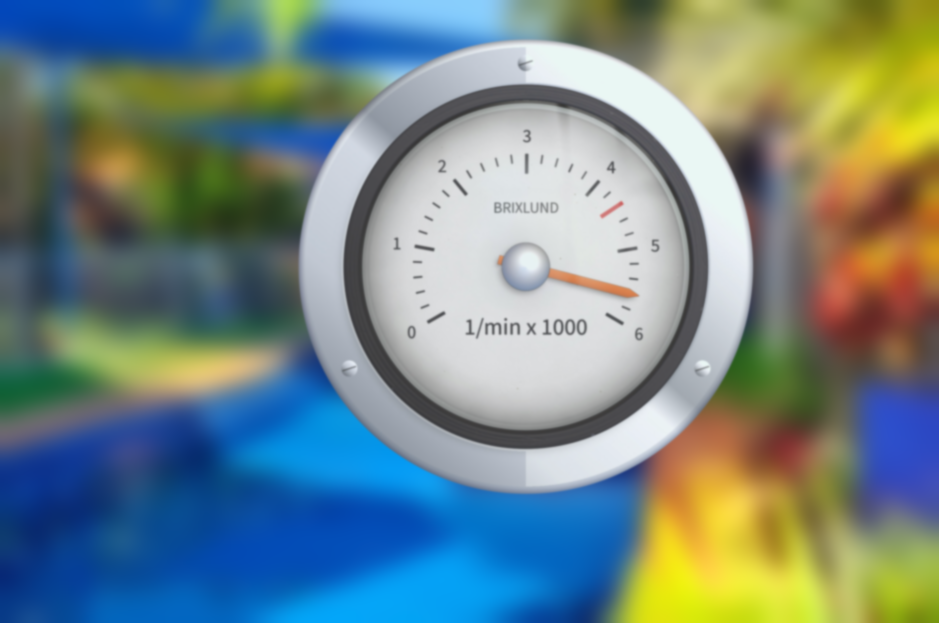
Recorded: 5600 rpm
